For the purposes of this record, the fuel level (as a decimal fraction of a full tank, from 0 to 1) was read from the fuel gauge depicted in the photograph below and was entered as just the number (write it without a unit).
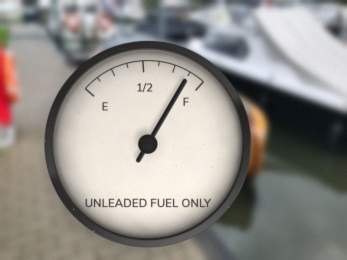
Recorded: 0.875
